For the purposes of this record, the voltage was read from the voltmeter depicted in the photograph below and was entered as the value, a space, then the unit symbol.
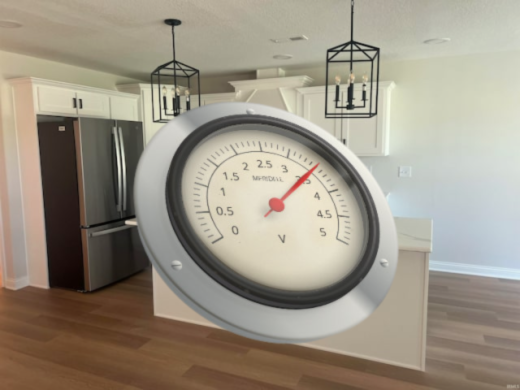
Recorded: 3.5 V
